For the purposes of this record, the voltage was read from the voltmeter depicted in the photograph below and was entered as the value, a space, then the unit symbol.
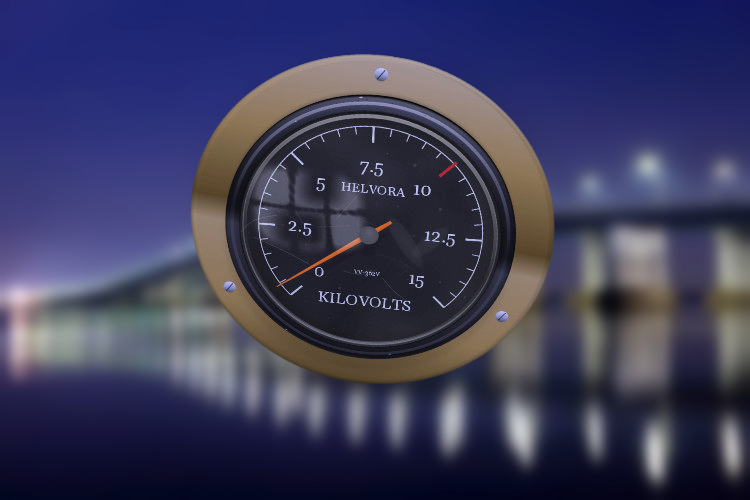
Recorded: 0.5 kV
